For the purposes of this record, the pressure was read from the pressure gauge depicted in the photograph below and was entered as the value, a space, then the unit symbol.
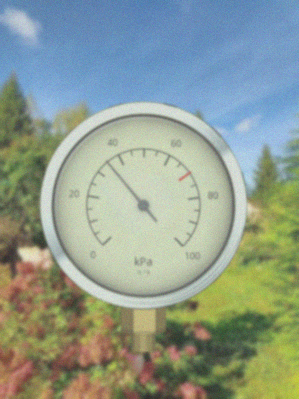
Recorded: 35 kPa
